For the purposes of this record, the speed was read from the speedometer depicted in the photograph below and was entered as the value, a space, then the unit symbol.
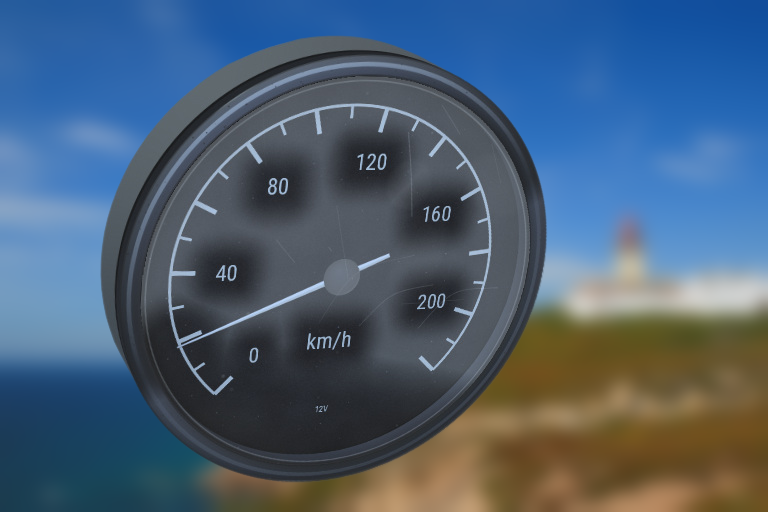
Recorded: 20 km/h
